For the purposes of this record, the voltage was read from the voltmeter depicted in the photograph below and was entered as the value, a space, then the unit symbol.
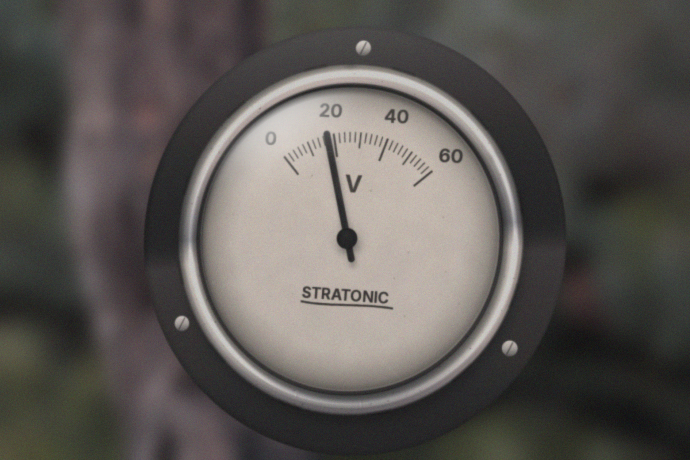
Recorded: 18 V
